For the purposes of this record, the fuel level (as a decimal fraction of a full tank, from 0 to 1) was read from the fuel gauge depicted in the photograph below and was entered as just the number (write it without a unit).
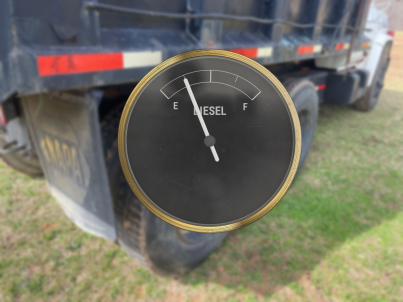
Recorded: 0.25
